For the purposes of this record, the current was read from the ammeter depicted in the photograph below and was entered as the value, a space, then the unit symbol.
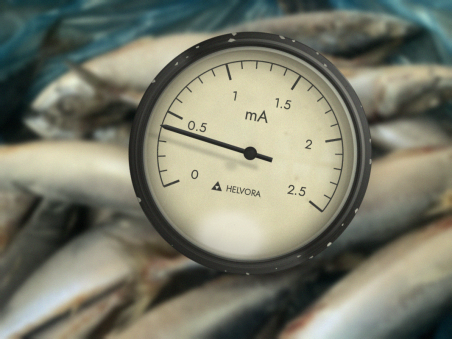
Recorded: 0.4 mA
